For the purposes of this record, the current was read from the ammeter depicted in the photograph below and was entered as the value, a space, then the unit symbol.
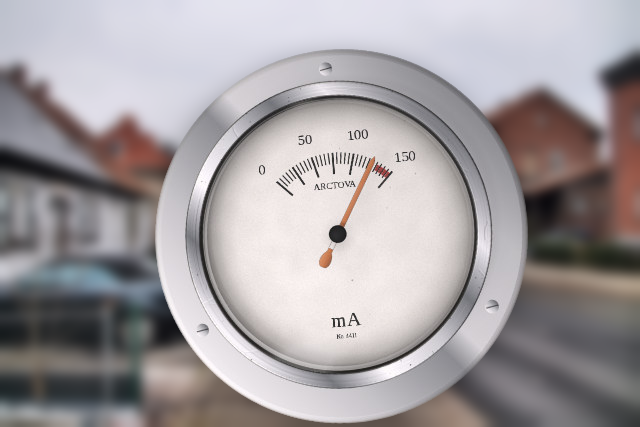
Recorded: 125 mA
